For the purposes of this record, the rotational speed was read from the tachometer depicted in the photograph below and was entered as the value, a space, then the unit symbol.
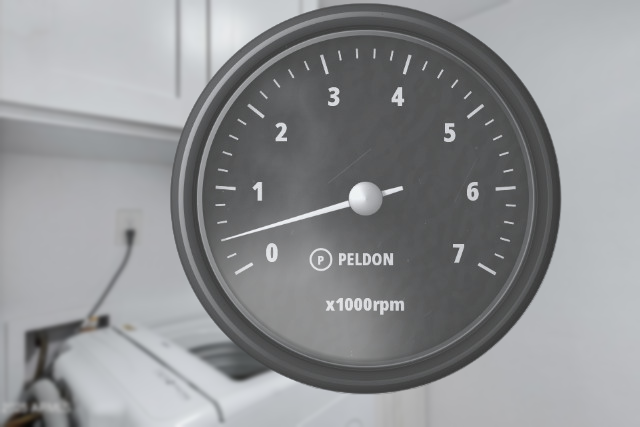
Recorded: 400 rpm
